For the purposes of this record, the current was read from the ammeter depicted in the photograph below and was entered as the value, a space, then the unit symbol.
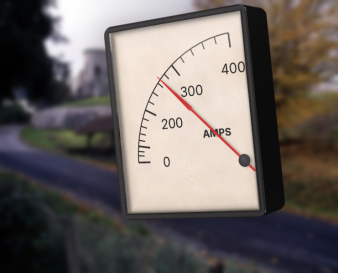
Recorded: 270 A
